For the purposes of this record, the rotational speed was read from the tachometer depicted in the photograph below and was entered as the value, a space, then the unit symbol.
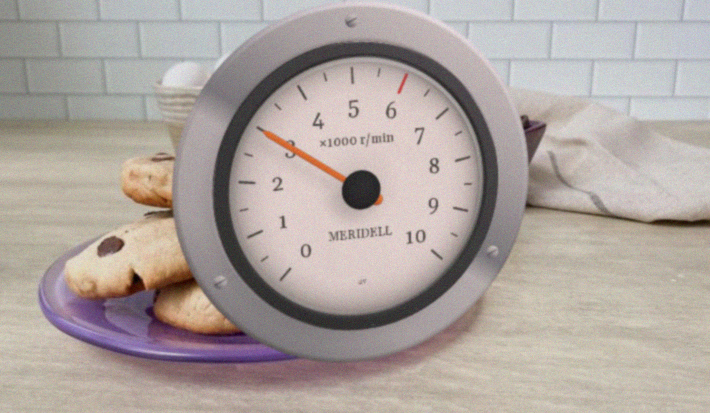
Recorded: 3000 rpm
